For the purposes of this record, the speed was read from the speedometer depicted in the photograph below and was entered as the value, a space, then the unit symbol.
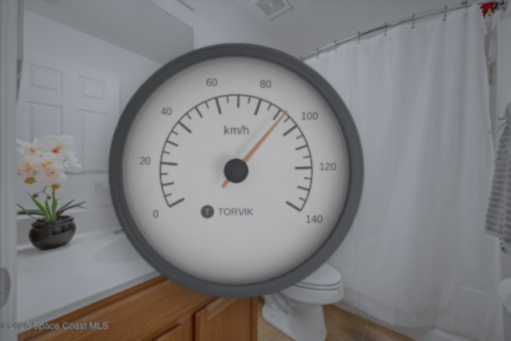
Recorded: 92.5 km/h
